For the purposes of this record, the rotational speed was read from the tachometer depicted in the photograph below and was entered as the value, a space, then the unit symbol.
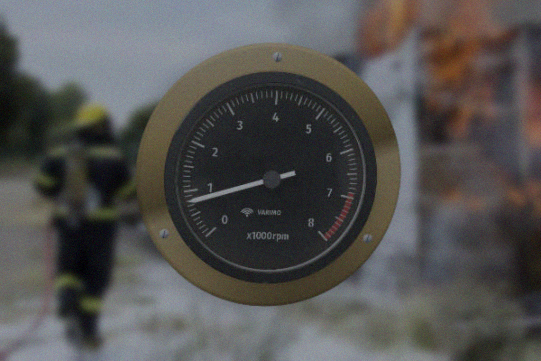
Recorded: 800 rpm
